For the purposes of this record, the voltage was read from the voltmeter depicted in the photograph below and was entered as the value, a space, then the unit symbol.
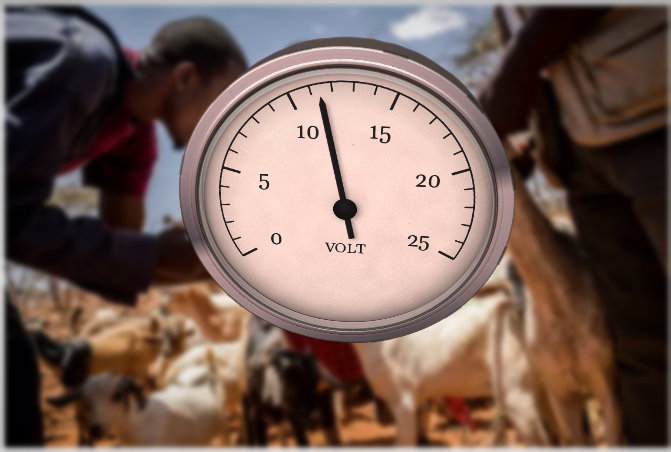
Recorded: 11.5 V
